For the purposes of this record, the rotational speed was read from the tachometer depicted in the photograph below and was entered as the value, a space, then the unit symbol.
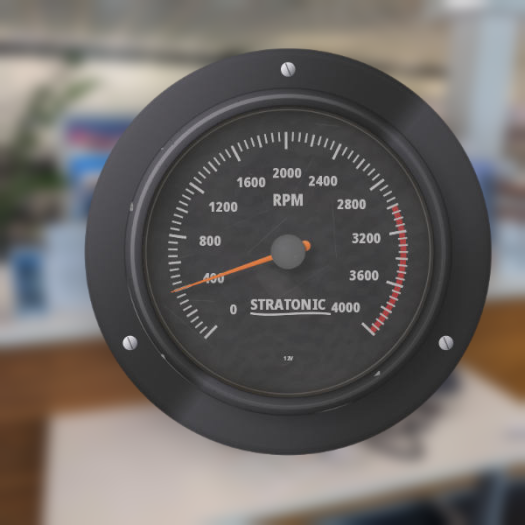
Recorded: 400 rpm
